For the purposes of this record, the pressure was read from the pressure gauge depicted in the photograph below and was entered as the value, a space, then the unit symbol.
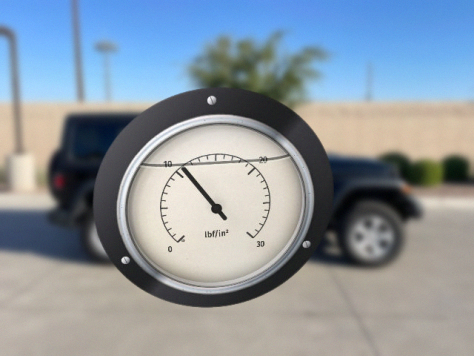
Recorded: 11 psi
